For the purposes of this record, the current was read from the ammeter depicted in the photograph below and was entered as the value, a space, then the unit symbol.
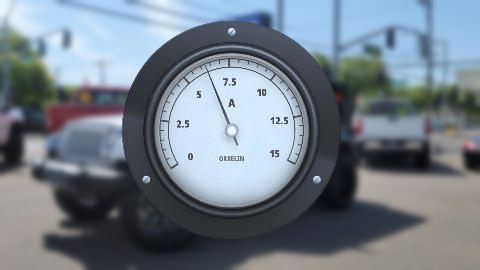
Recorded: 6.25 A
